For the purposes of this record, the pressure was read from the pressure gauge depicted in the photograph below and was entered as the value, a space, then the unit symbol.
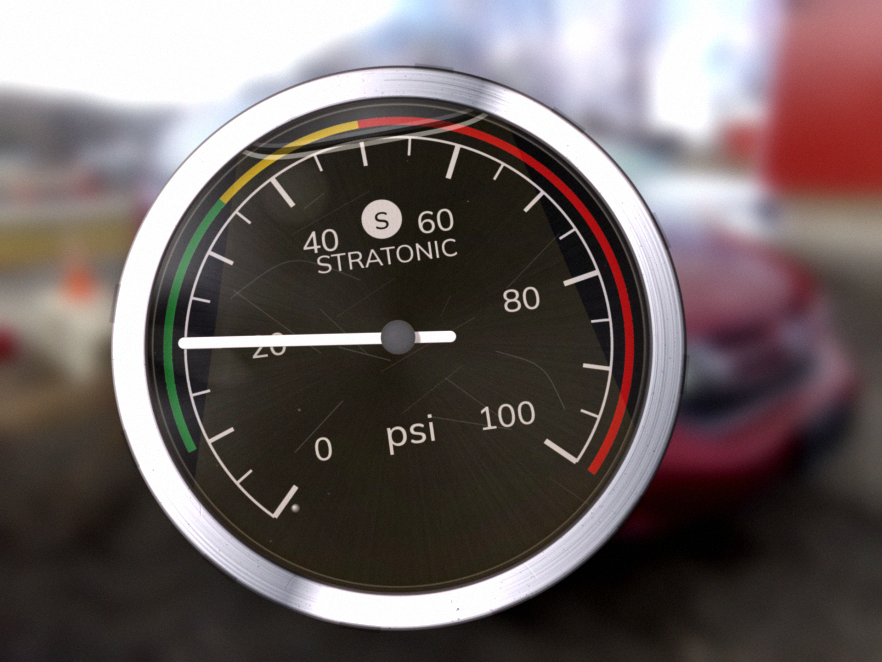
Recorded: 20 psi
